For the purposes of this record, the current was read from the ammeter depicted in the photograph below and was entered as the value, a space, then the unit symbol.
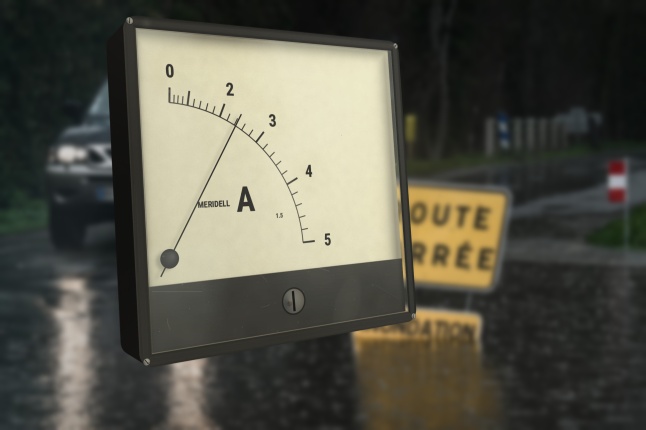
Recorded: 2.4 A
